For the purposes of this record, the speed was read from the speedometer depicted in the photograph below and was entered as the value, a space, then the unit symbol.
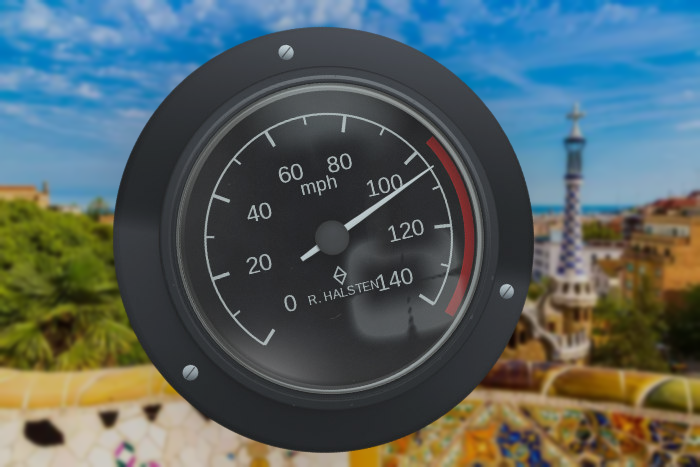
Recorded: 105 mph
